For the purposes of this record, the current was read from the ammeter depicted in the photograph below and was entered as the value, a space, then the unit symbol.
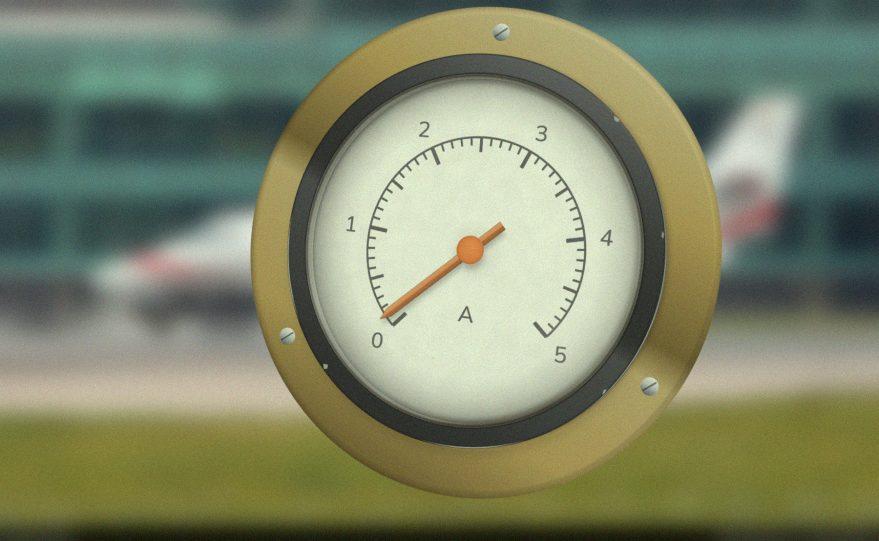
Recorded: 0.1 A
